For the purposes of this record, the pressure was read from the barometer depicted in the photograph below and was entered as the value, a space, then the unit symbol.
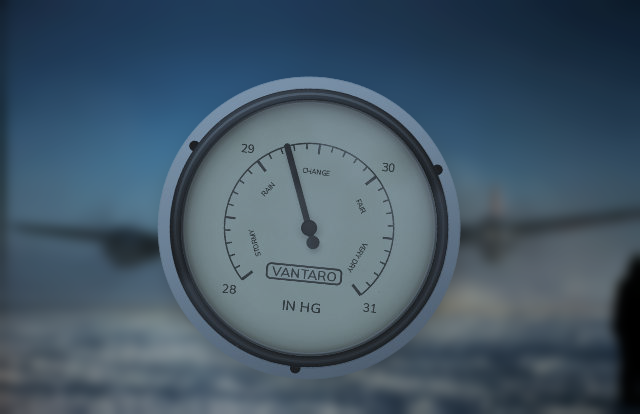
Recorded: 29.25 inHg
